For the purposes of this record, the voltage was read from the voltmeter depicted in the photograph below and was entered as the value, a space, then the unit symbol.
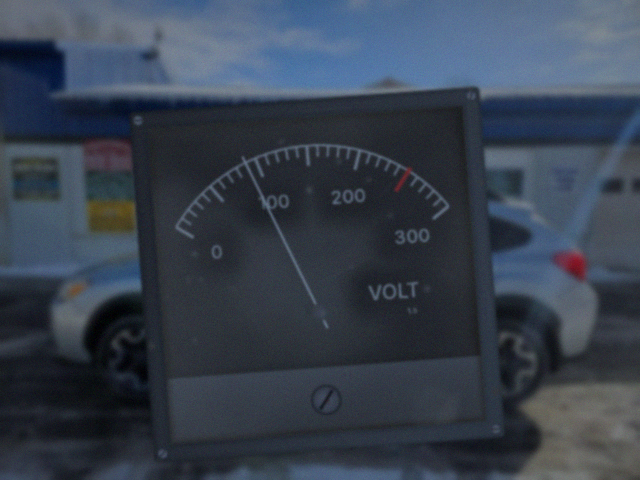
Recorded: 90 V
